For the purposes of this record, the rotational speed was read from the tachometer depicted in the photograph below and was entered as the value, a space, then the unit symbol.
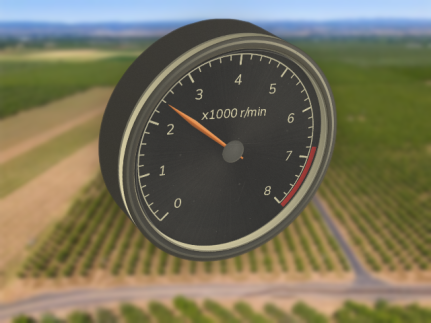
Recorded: 2400 rpm
